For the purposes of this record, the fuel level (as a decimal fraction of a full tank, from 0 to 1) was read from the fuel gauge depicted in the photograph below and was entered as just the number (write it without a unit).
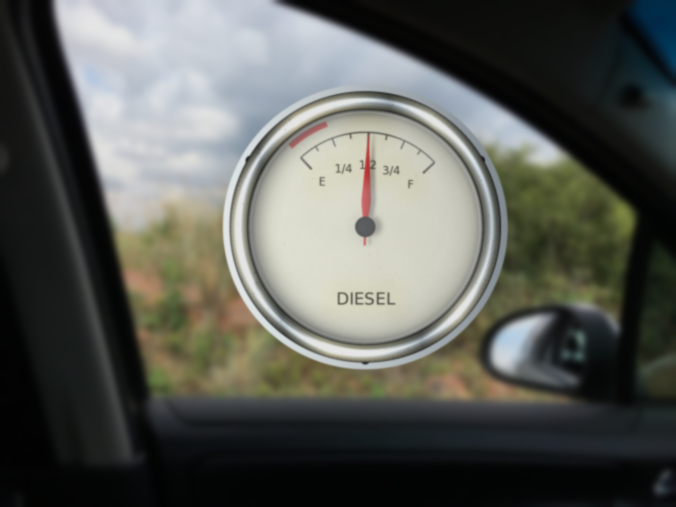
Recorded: 0.5
